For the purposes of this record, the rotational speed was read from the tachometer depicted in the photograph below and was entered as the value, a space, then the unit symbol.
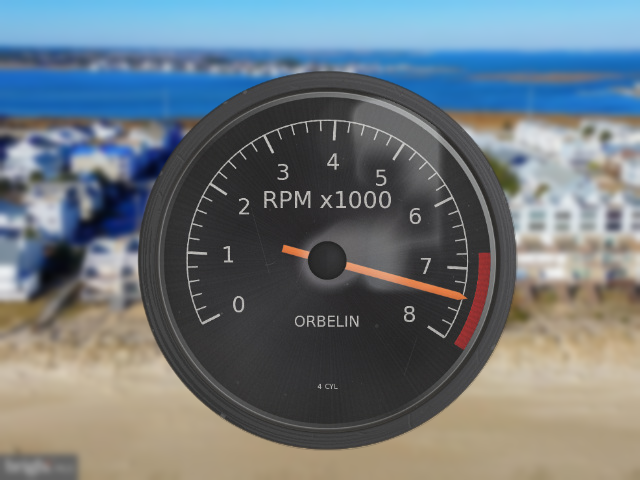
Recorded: 7400 rpm
